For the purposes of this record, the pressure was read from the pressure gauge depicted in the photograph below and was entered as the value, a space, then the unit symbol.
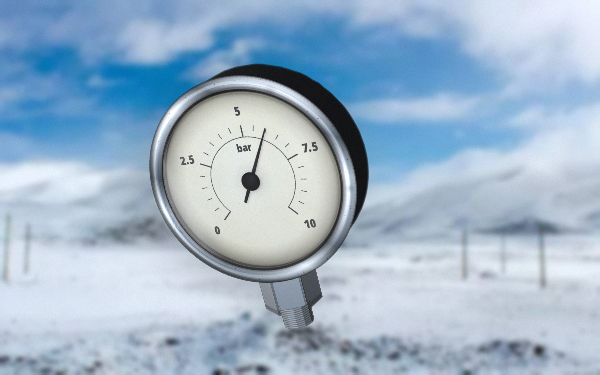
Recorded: 6 bar
